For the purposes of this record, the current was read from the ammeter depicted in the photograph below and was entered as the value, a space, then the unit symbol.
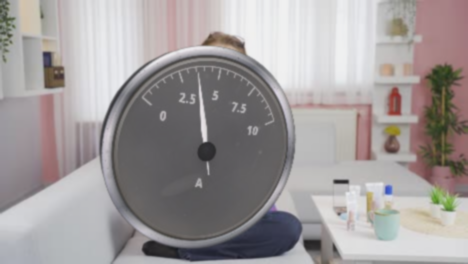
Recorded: 3.5 A
